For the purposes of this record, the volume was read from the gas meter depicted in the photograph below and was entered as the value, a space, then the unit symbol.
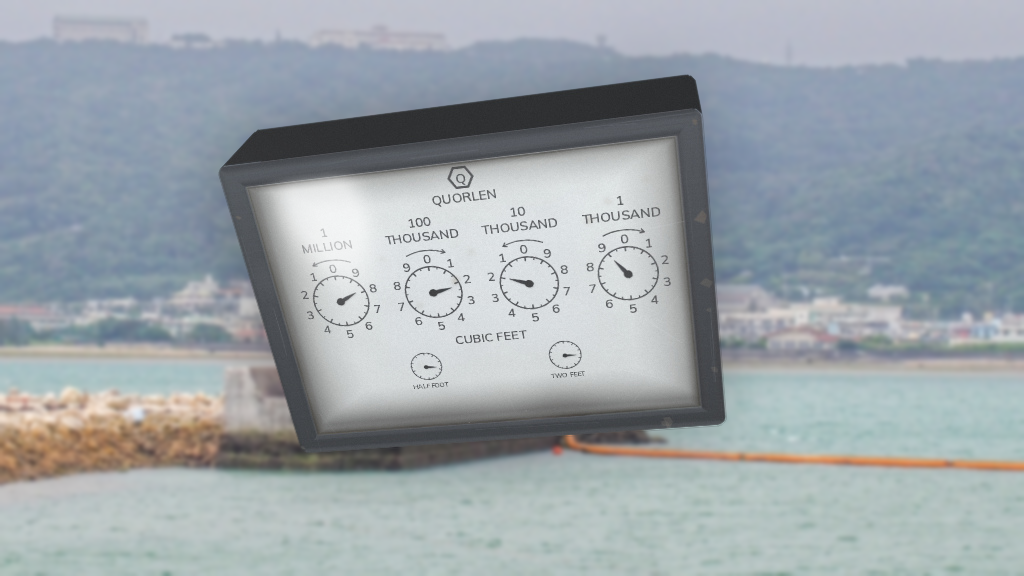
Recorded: 821900 ft³
